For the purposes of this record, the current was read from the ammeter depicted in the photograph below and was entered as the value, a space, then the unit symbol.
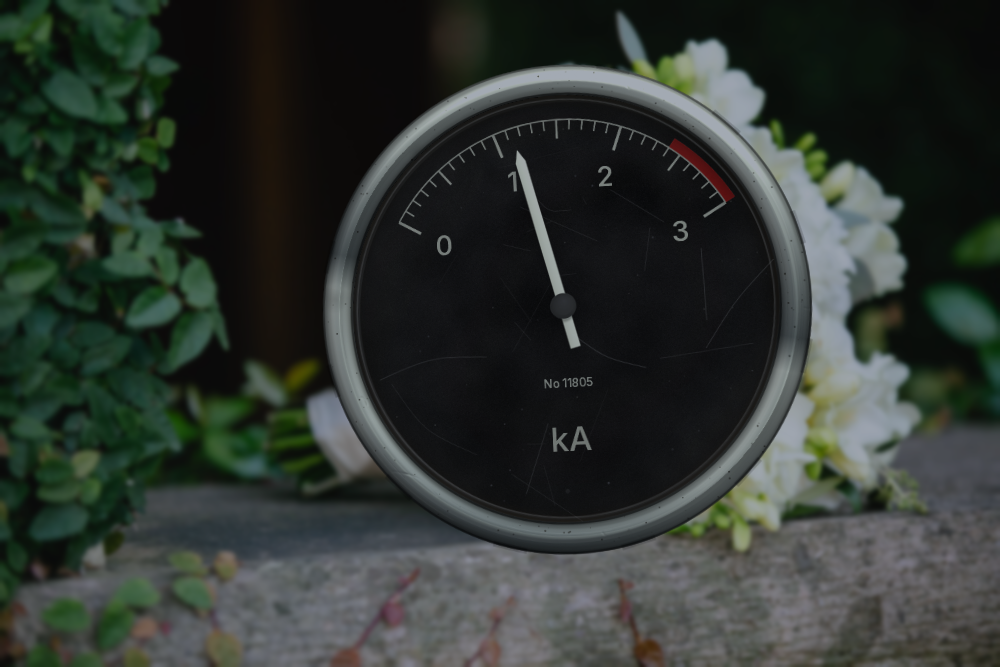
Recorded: 1.15 kA
